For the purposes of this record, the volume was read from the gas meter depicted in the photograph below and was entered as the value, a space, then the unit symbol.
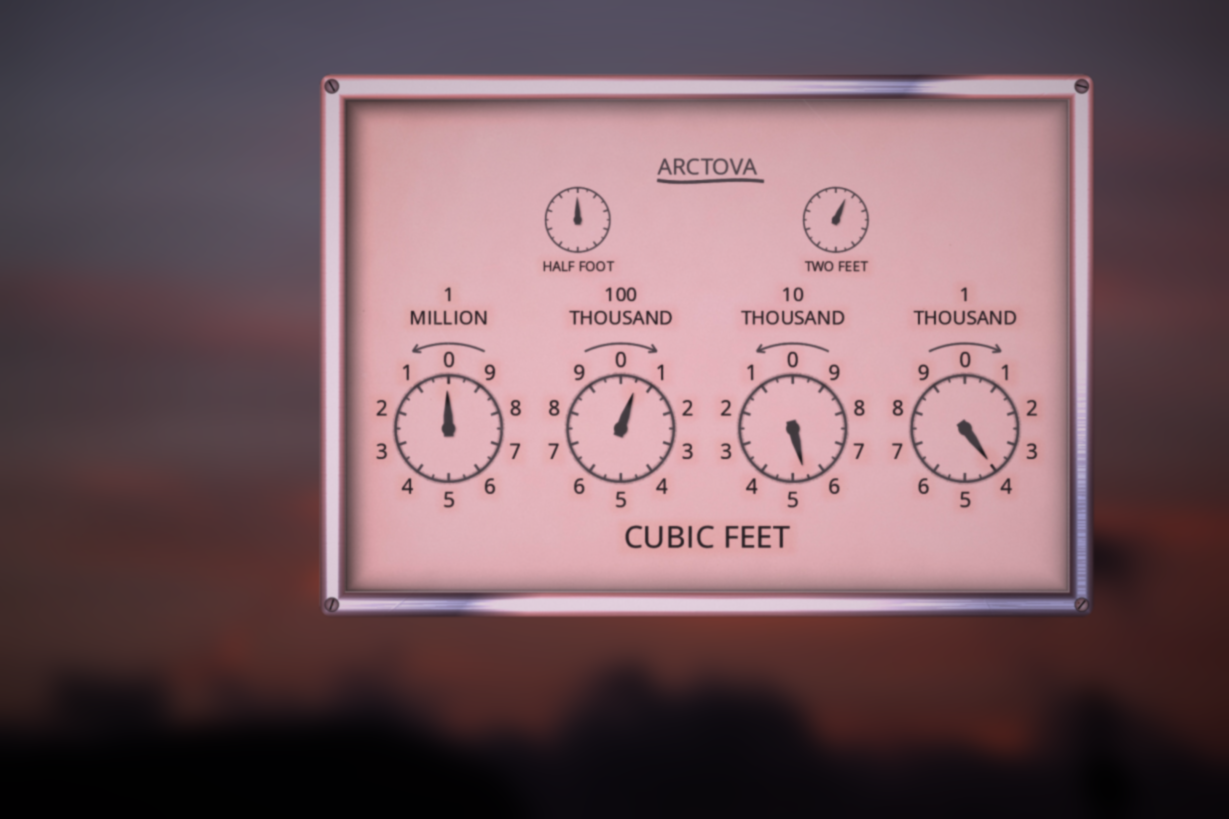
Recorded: 5400 ft³
